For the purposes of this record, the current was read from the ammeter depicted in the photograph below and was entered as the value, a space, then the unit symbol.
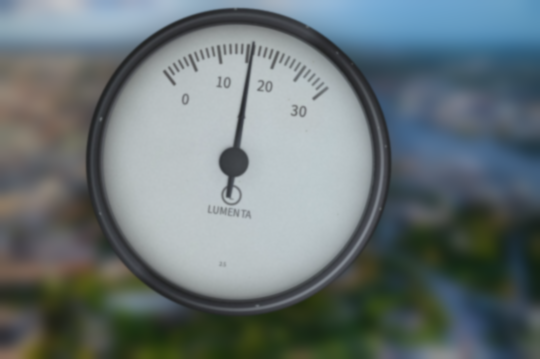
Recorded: 16 A
